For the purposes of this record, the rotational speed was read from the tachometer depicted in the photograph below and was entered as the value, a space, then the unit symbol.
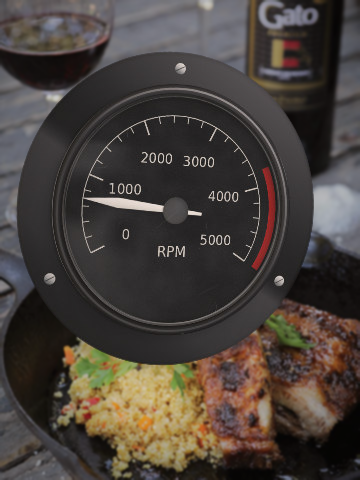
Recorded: 700 rpm
